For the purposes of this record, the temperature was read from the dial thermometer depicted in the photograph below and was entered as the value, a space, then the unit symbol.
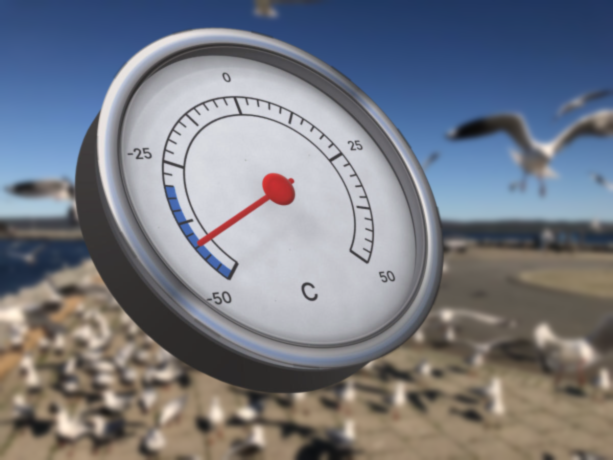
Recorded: -42.5 °C
